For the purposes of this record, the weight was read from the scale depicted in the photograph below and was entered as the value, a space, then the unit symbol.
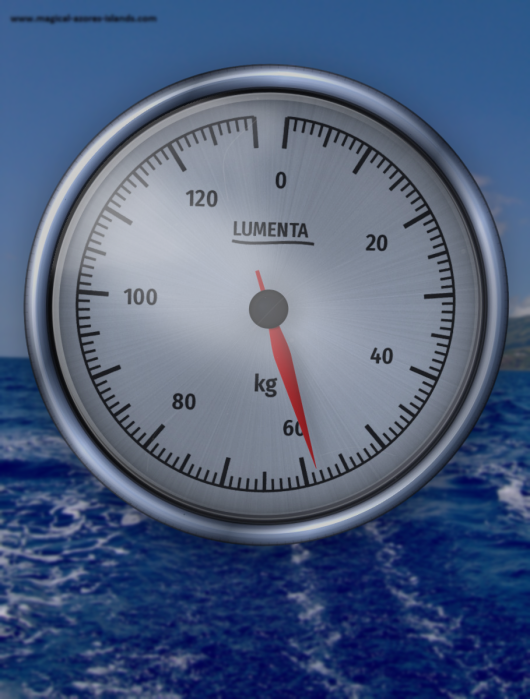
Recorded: 58.5 kg
